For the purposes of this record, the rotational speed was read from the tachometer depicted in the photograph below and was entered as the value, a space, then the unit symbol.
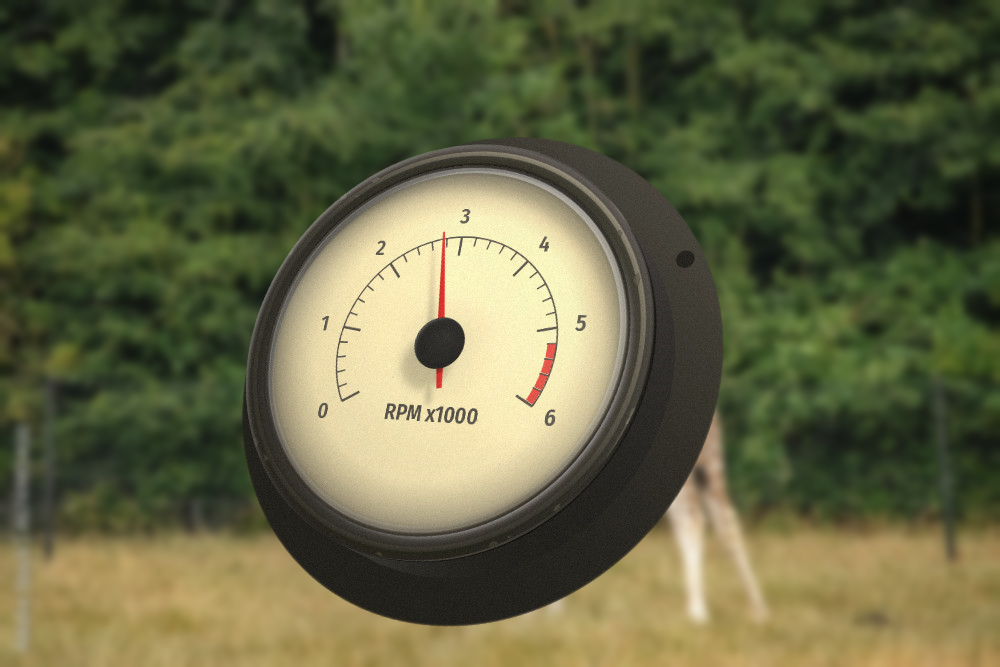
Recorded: 2800 rpm
